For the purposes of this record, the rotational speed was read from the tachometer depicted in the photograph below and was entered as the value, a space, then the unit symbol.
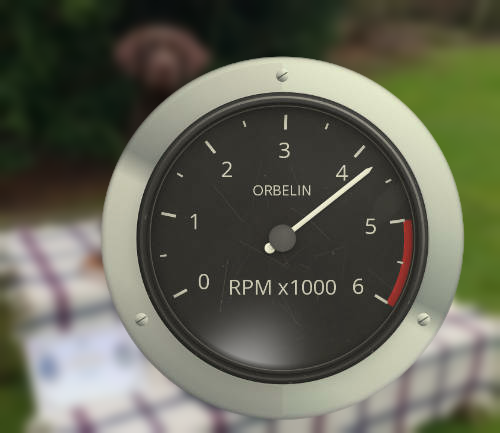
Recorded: 4250 rpm
